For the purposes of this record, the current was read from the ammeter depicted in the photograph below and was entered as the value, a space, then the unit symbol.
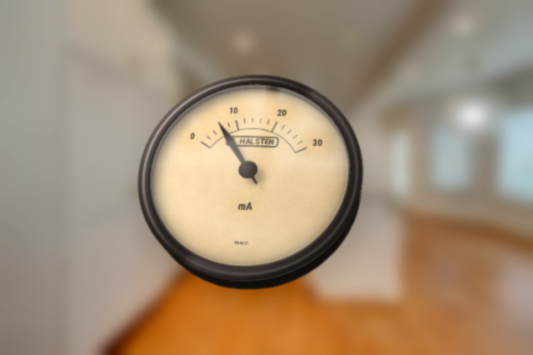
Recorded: 6 mA
